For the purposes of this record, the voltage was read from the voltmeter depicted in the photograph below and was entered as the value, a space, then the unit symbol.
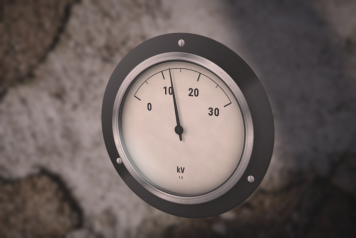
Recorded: 12.5 kV
